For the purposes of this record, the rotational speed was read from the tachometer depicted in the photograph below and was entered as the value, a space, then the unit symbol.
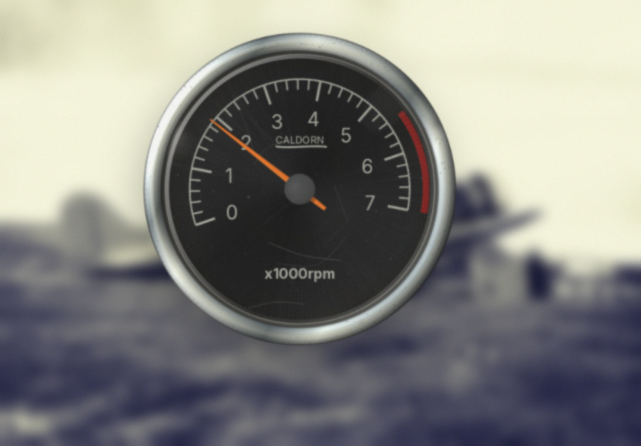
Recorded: 1900 rpm
